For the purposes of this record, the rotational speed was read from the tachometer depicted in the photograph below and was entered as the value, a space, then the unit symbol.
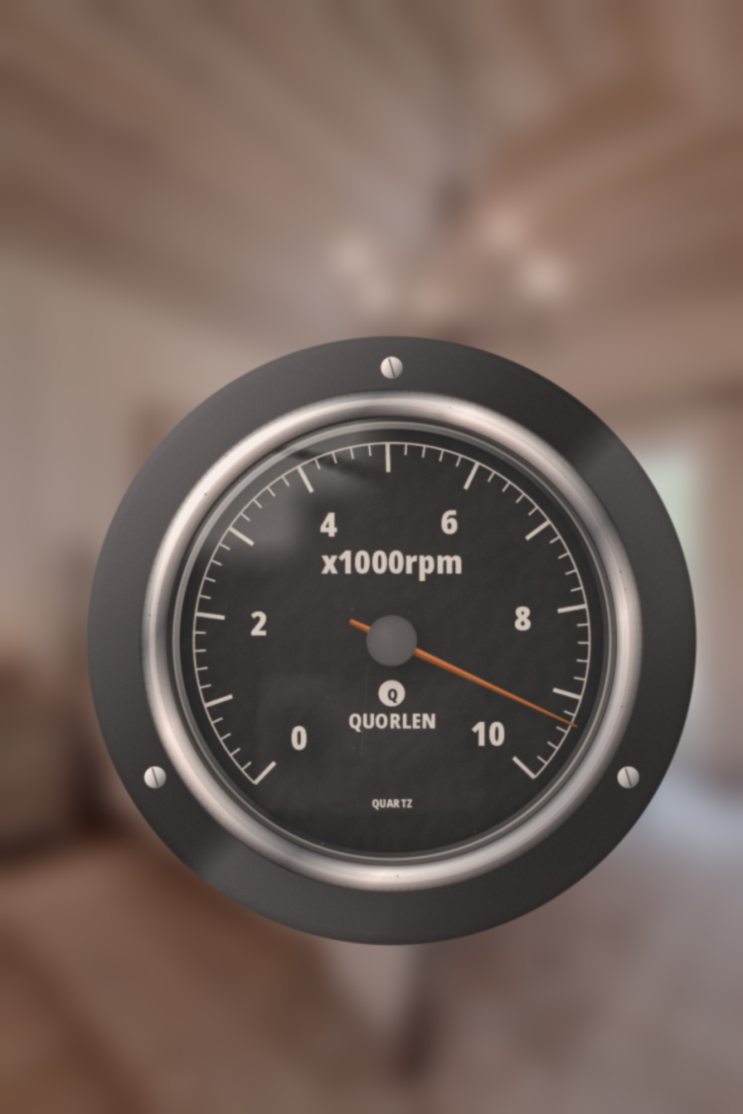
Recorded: 9300 rpm
